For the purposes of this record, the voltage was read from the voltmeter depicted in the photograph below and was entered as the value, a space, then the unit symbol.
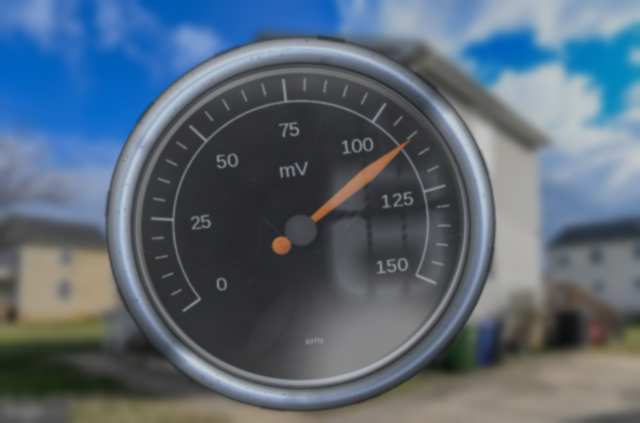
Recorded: 110 mV
